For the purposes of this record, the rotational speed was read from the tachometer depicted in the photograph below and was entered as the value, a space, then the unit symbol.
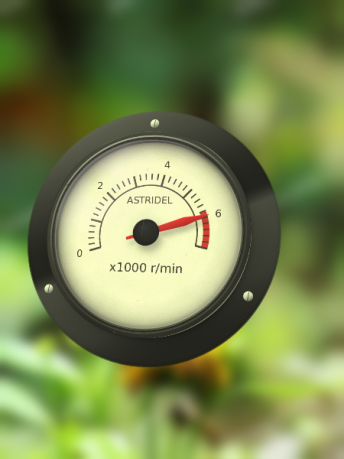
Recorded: 6000 rpm
